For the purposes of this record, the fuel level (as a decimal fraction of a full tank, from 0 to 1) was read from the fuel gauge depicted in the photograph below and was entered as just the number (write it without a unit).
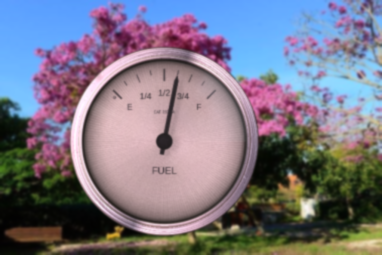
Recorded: 0.625
